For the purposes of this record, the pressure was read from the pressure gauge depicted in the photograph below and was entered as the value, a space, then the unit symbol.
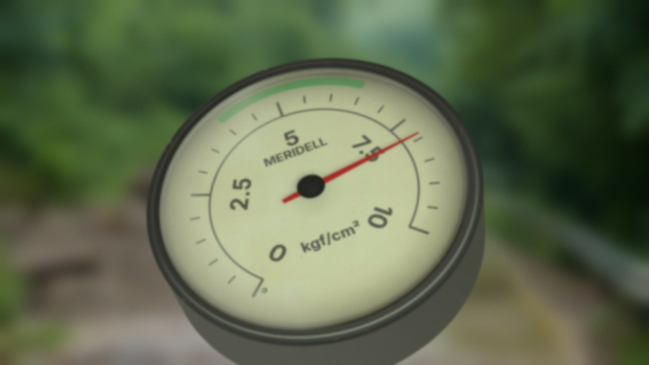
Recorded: 8 kg/cm²
